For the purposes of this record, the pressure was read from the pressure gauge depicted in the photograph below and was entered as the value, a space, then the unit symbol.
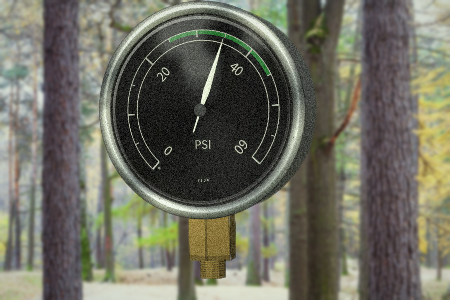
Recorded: 35 psi
